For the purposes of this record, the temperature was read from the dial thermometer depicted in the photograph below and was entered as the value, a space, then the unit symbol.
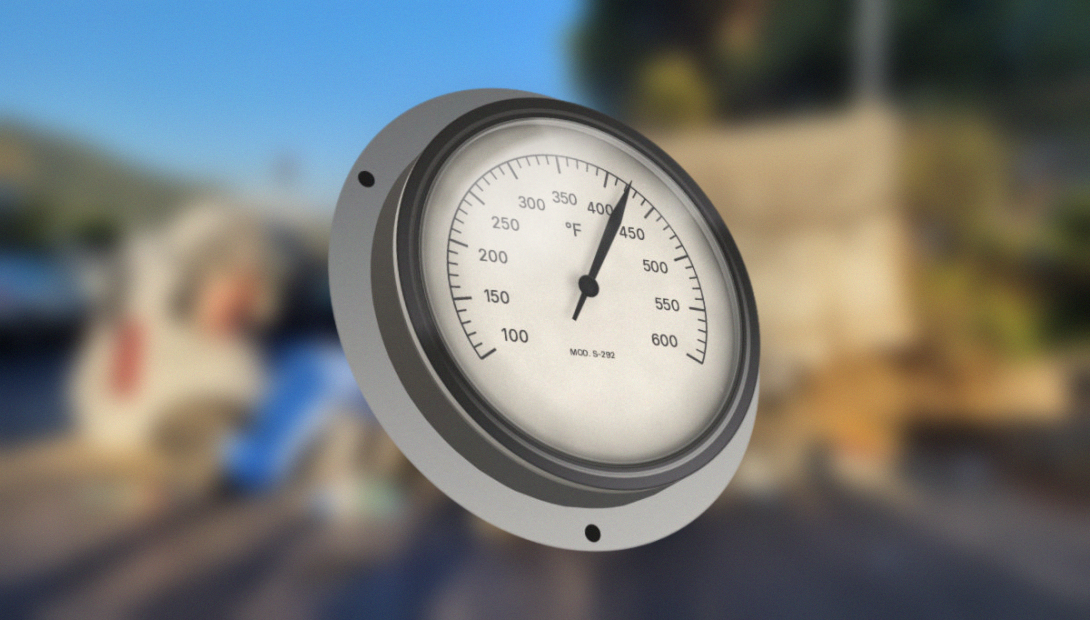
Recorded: 420 °F
